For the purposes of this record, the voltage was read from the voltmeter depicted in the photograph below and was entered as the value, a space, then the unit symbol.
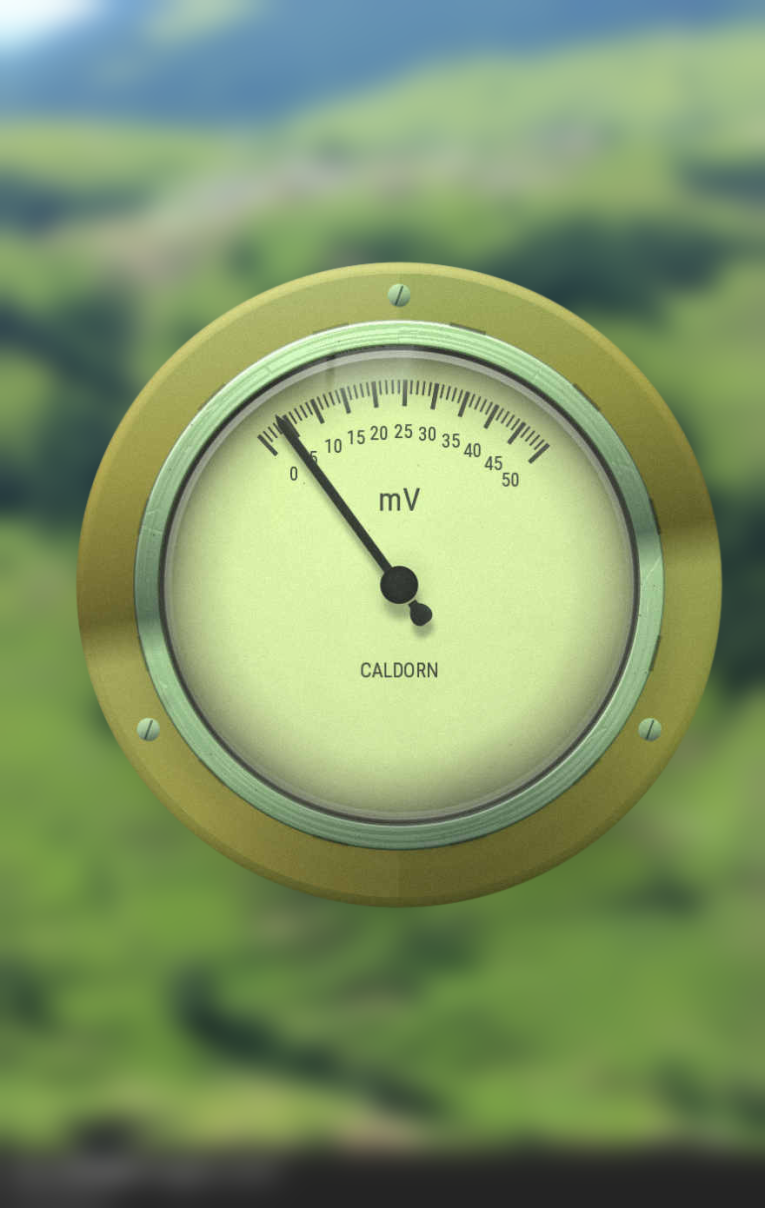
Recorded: 4 mV
